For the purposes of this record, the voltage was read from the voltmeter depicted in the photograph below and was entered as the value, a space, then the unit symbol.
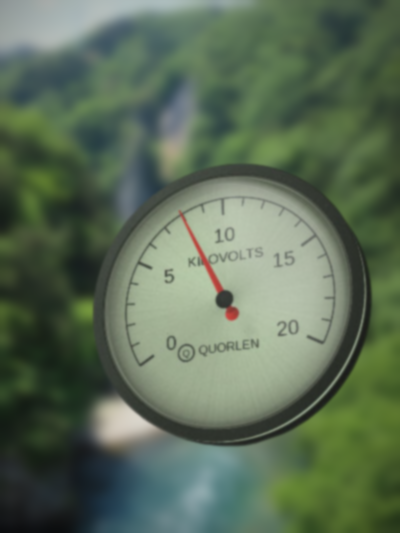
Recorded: 8 kV
